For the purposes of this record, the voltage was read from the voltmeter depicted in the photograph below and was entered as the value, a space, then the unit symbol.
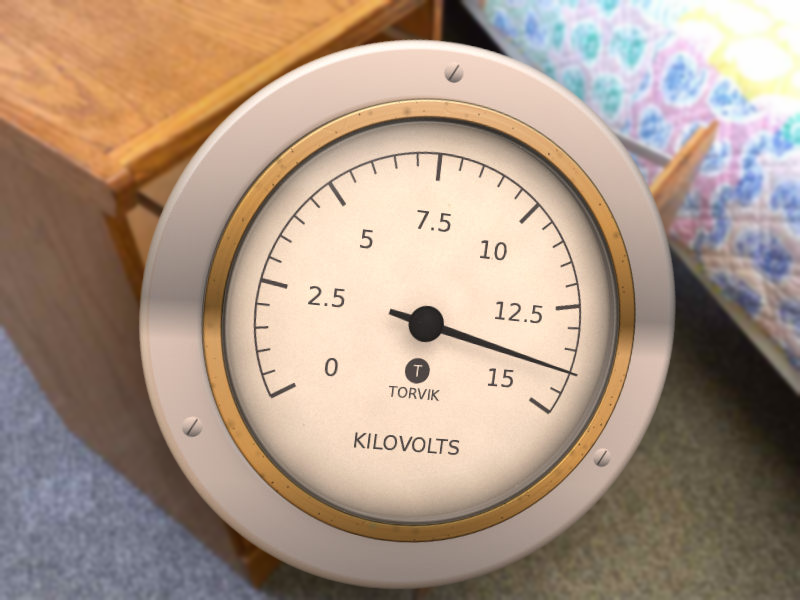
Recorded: 14 kV
